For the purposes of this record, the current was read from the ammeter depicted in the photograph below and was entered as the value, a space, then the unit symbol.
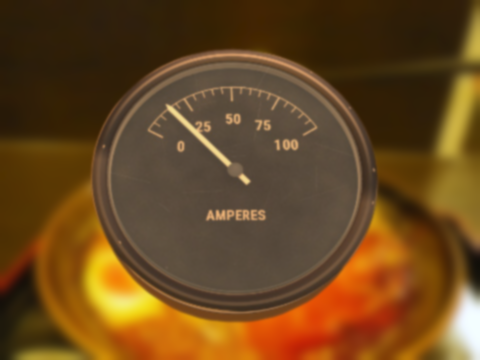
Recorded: 15 A
